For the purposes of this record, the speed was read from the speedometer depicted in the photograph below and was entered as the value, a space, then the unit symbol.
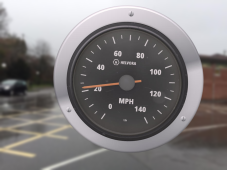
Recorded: 22.5 mph
